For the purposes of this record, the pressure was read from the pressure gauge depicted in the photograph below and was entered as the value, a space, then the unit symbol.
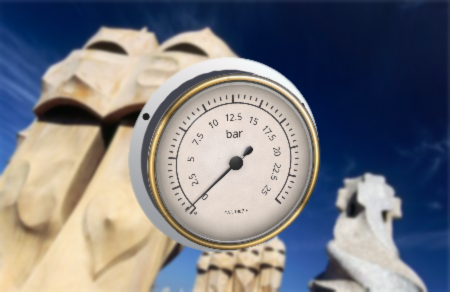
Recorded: 0.5 bar
